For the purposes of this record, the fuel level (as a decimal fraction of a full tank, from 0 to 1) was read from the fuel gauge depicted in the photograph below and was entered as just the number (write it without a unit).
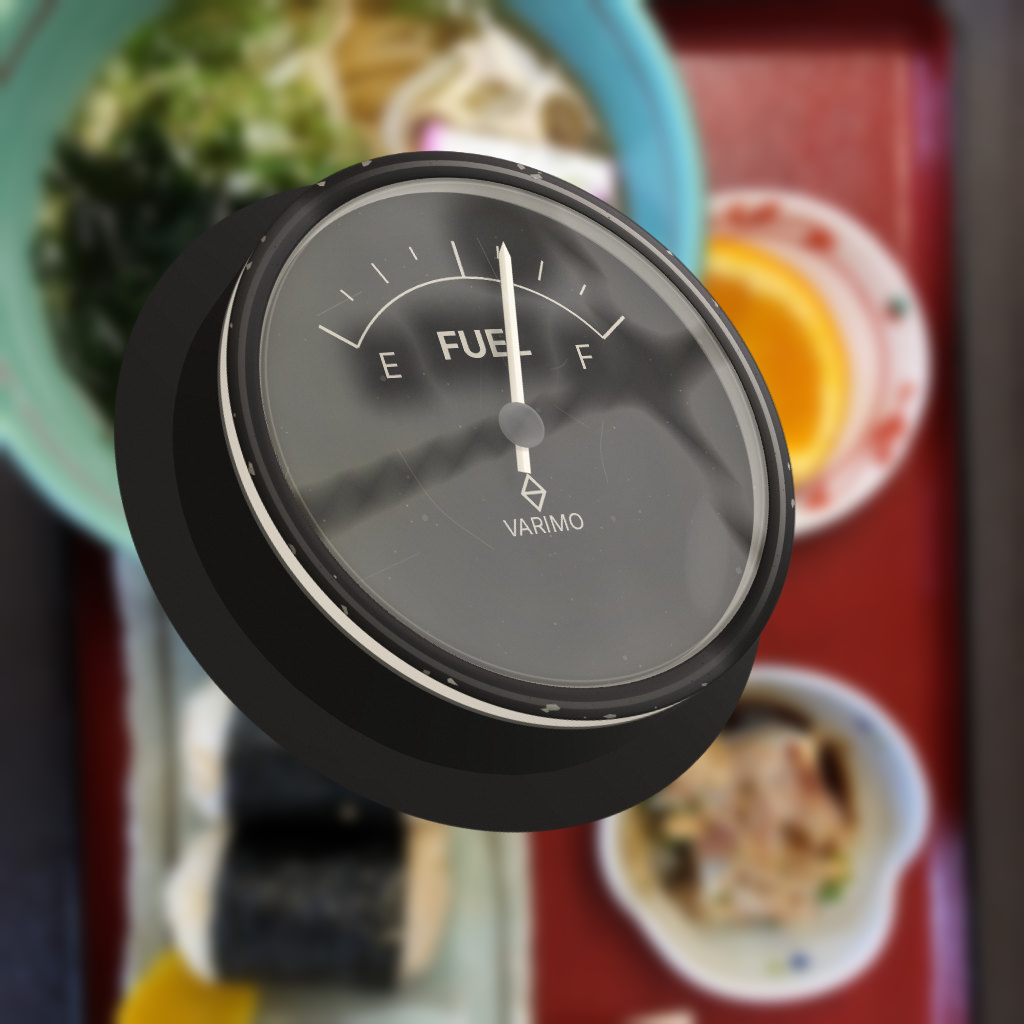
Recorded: 0.625
